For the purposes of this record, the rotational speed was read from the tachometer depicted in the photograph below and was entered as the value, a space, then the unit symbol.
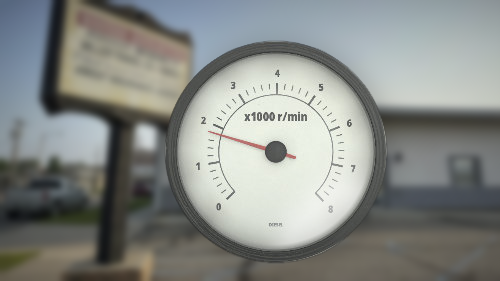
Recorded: 1800 rpm
